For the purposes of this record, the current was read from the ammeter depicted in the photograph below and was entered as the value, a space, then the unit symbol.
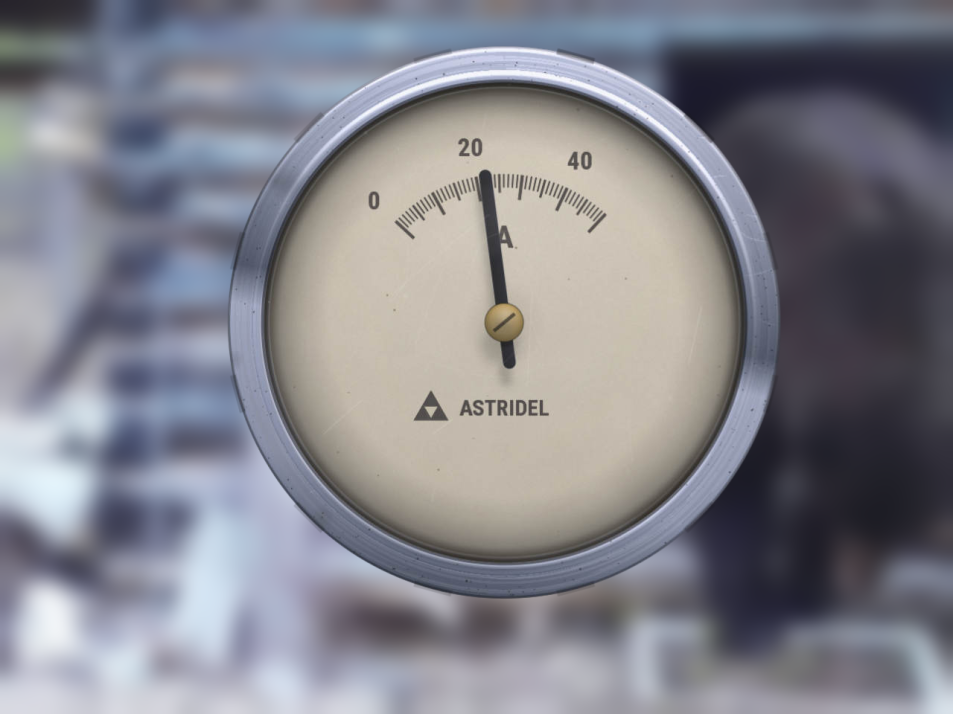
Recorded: 22 A
